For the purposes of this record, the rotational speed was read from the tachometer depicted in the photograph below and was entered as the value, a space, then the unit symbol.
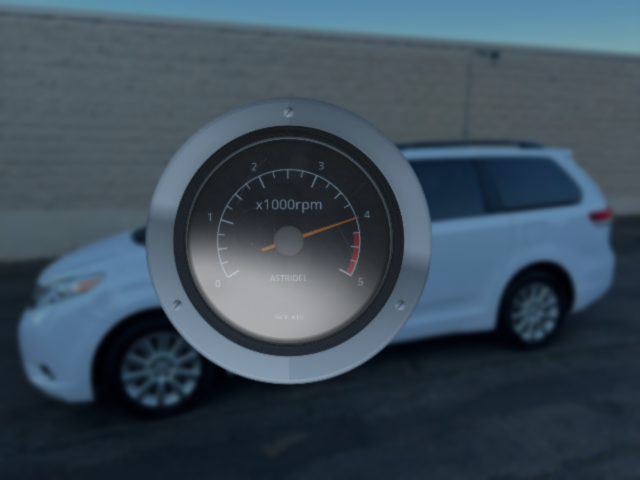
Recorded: 4000 rpm
